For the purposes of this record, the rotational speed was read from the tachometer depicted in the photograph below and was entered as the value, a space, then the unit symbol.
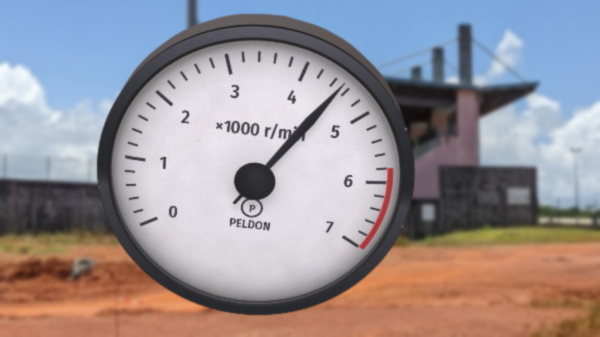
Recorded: 4500 rpm
